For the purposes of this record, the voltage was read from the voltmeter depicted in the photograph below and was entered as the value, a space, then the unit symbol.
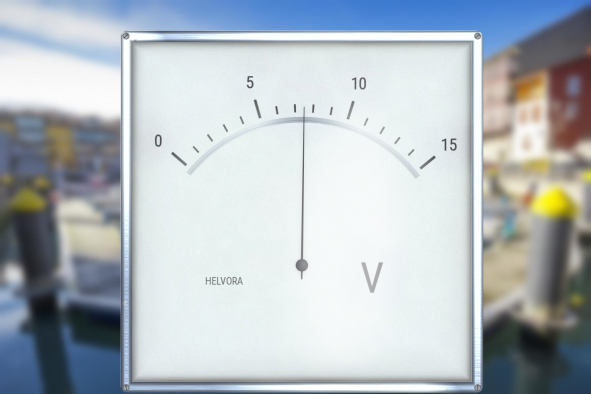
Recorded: 7.5 V
